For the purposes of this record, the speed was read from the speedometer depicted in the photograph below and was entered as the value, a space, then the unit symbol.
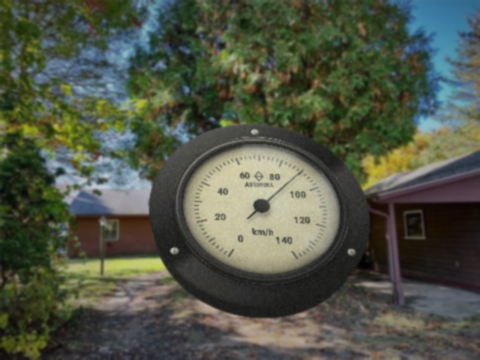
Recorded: 90 km/h
